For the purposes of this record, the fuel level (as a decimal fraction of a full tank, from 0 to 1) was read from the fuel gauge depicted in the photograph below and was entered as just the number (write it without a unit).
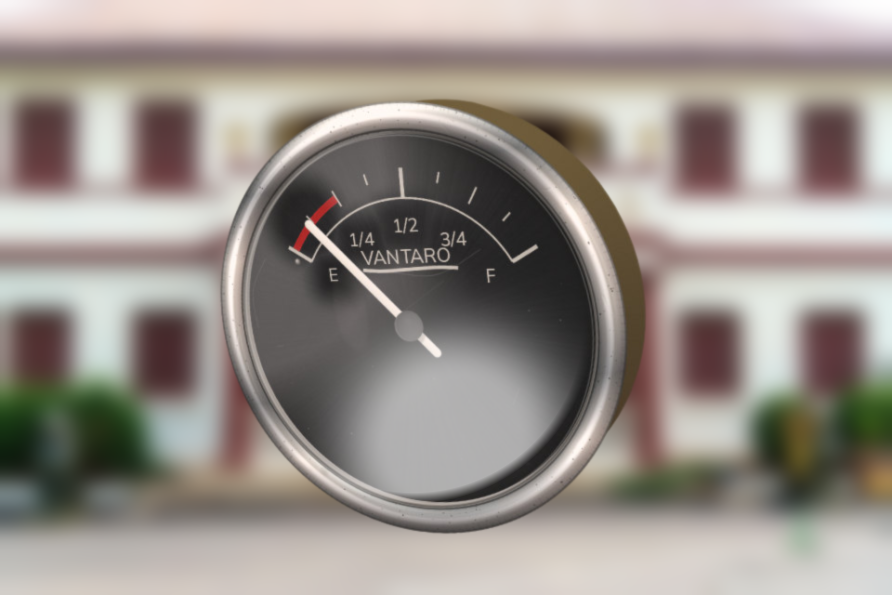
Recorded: 0.125
